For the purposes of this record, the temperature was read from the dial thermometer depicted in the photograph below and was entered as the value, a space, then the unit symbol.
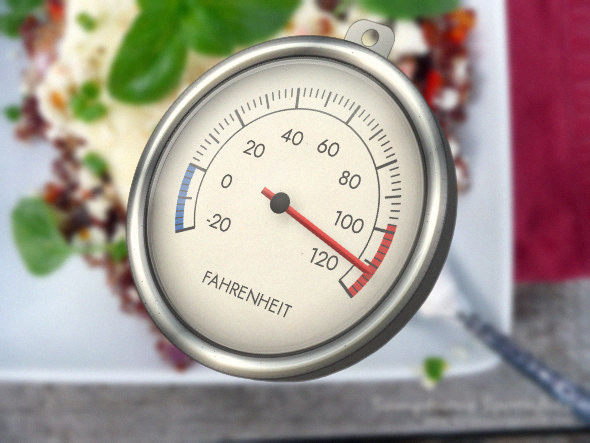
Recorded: 112 °F
